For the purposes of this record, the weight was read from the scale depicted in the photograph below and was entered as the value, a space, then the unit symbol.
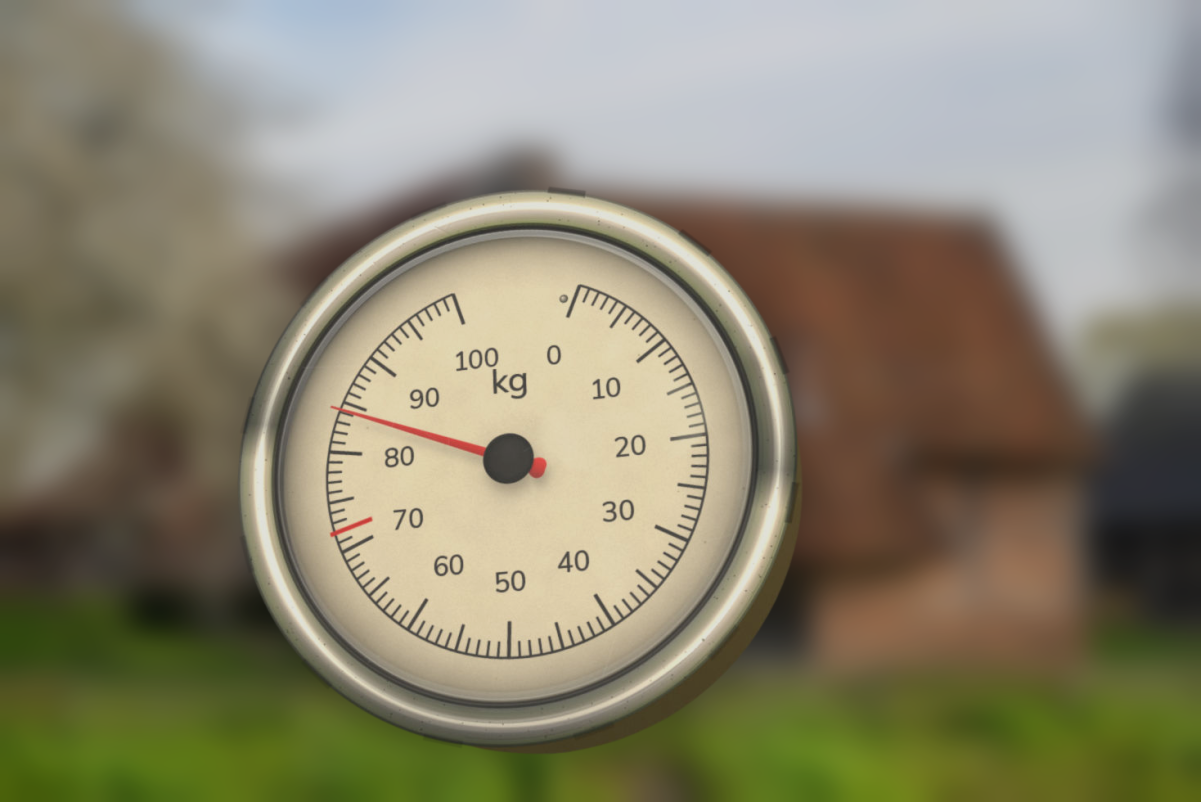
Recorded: 84 kg
